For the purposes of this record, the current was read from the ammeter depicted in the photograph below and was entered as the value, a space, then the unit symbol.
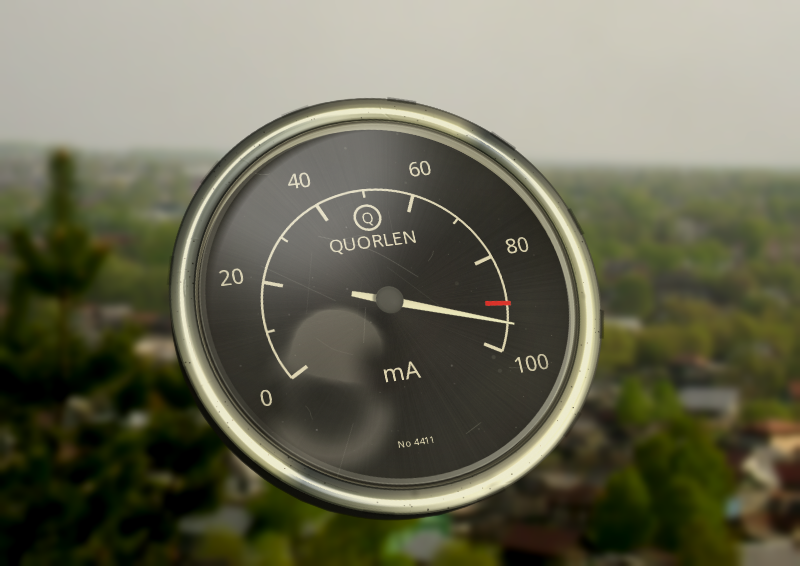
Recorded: 95 mA
